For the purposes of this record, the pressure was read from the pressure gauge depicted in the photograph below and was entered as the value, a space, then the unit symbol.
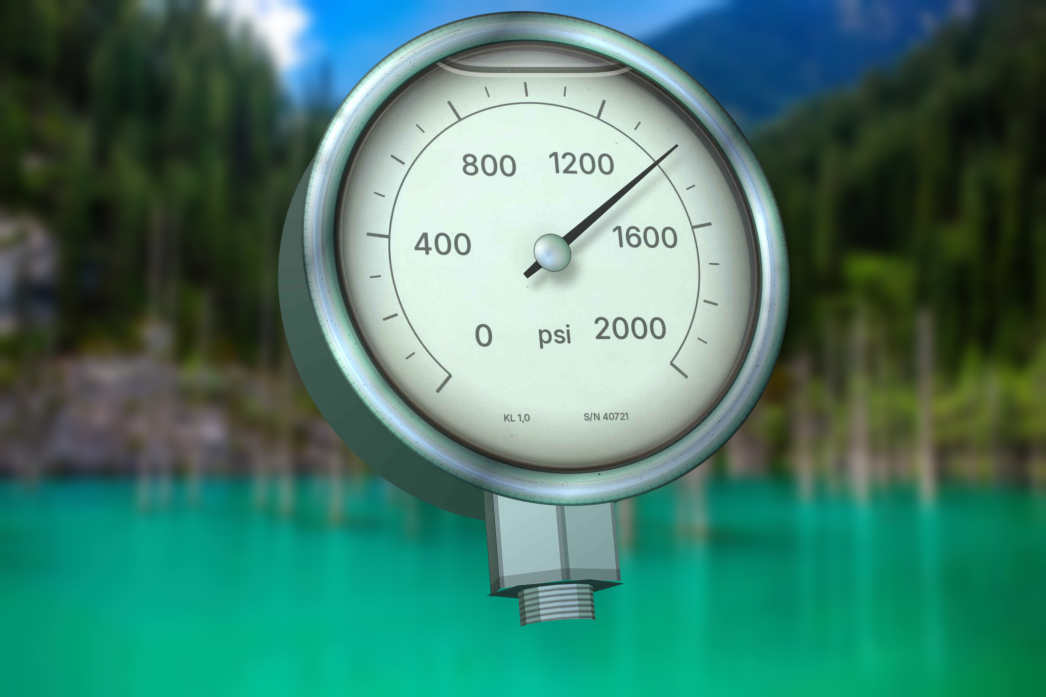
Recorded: 1400 psi
